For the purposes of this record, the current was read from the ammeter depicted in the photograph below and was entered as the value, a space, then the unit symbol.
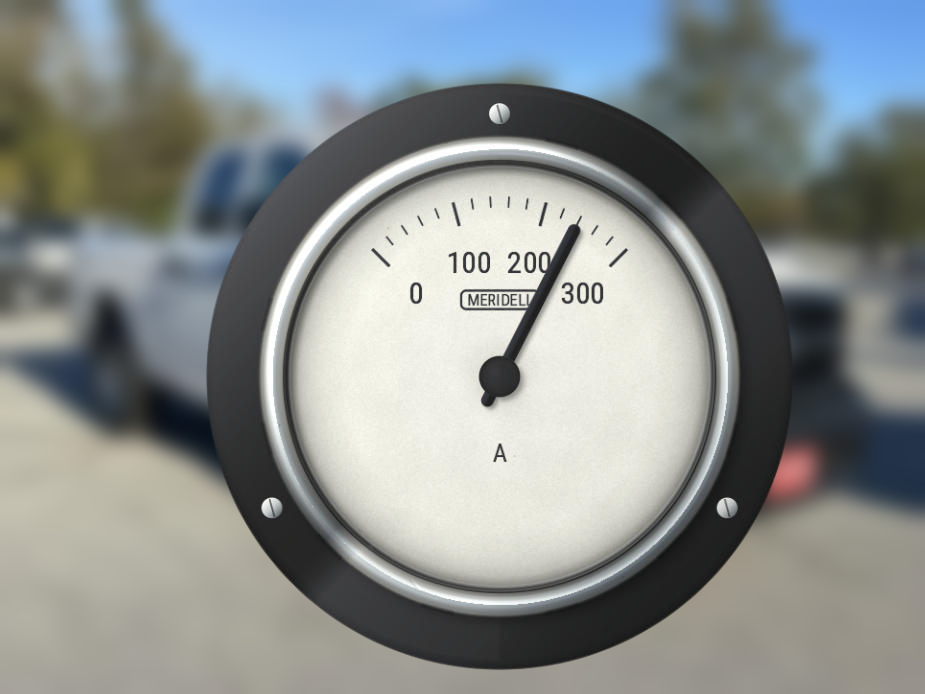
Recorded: 240 A
